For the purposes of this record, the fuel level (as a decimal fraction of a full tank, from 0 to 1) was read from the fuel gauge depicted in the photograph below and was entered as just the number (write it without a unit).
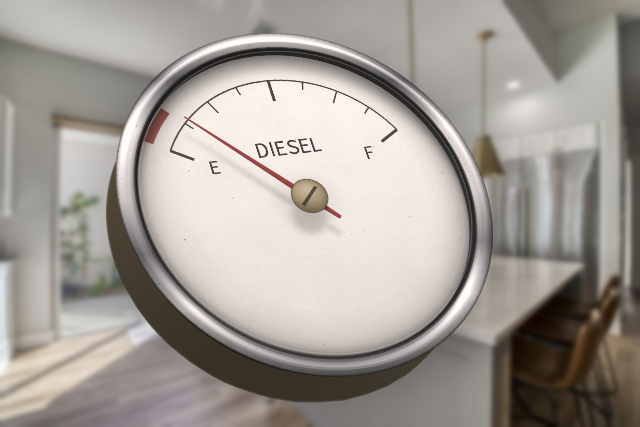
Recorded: 0.125
